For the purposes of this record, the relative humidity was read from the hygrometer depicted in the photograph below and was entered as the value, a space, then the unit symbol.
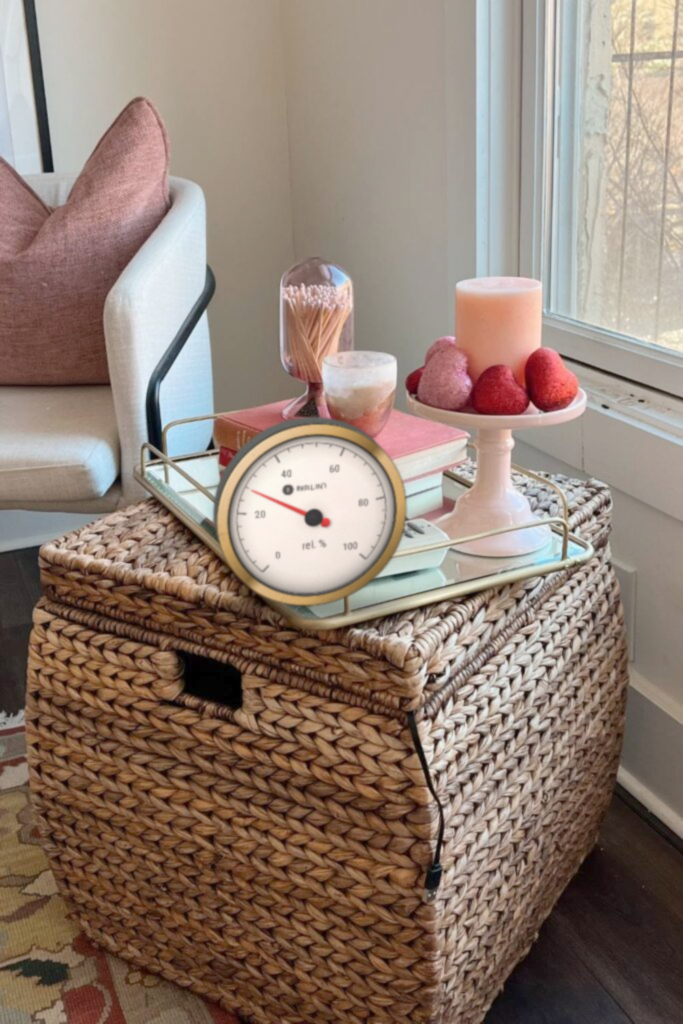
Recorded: 28 %
